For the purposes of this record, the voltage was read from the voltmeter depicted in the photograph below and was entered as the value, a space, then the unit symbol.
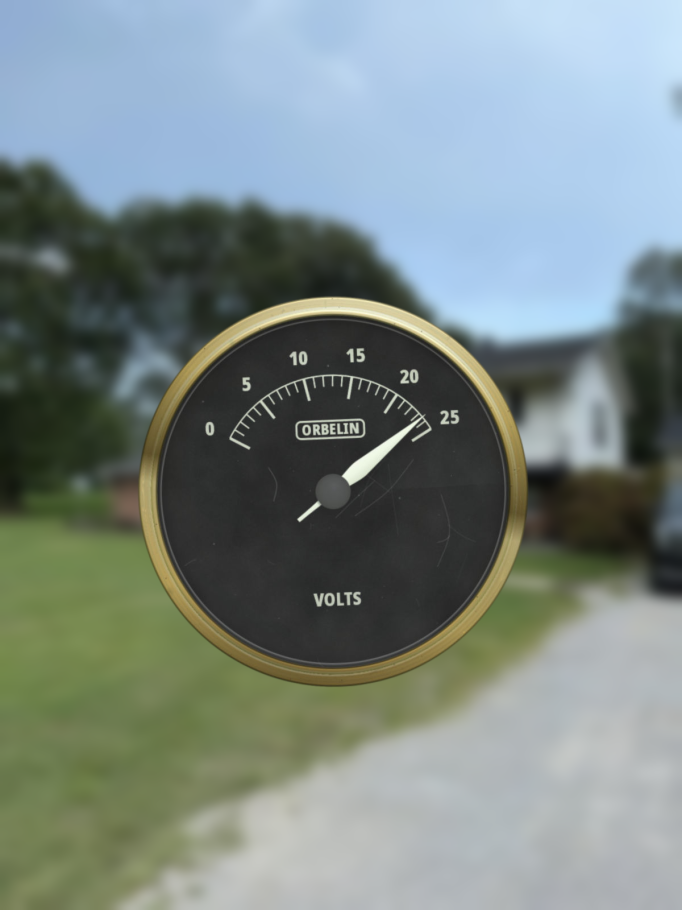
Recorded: 23.5 V
